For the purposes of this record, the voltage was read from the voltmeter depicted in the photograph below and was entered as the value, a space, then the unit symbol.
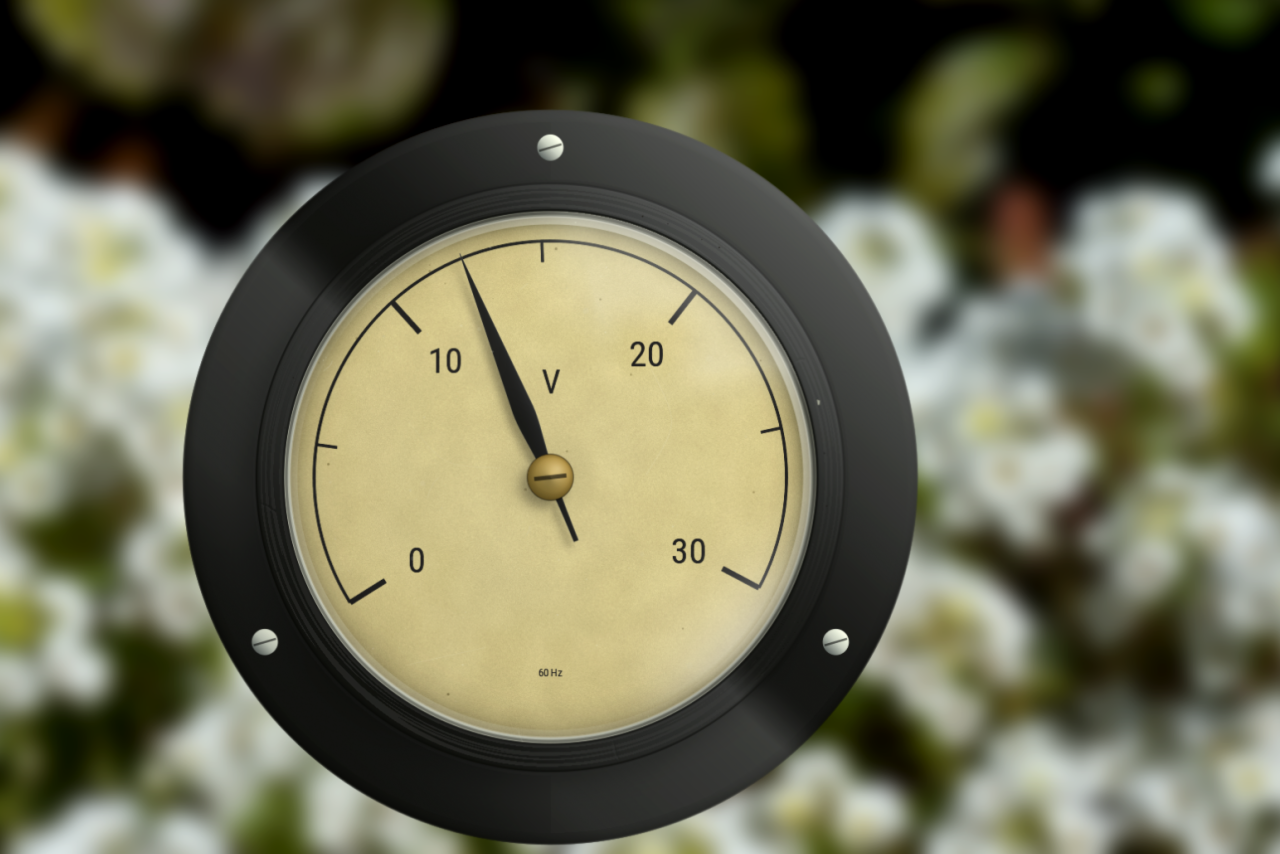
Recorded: 12.5 V
